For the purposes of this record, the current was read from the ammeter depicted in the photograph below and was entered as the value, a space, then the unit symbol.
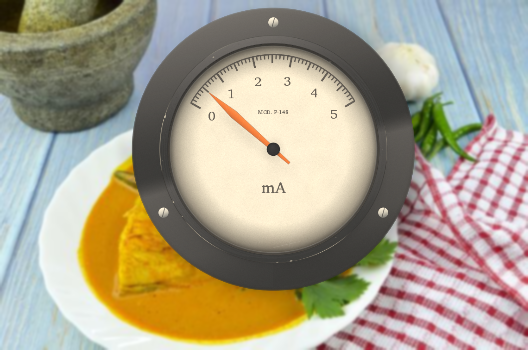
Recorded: 0.5 mA
